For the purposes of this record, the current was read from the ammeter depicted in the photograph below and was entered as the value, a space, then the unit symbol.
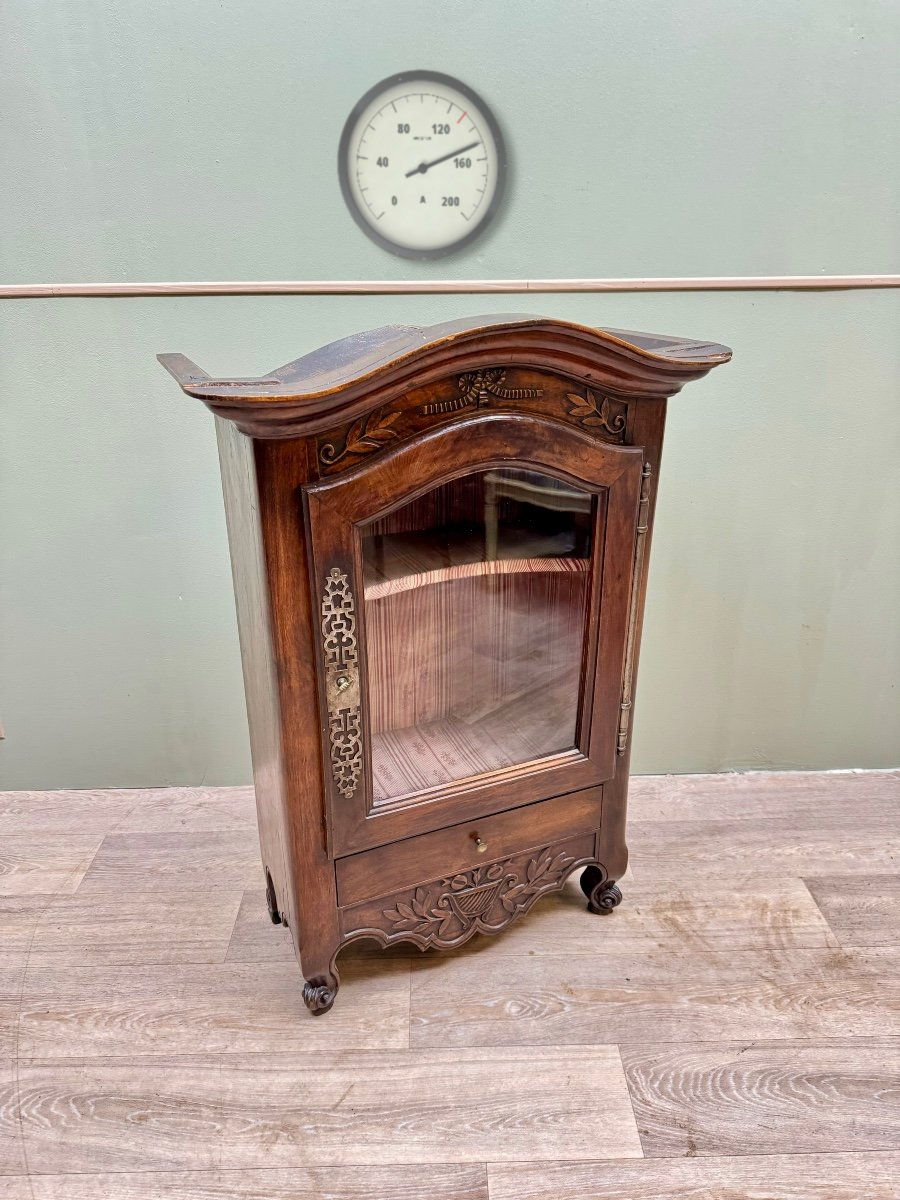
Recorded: 150 A
